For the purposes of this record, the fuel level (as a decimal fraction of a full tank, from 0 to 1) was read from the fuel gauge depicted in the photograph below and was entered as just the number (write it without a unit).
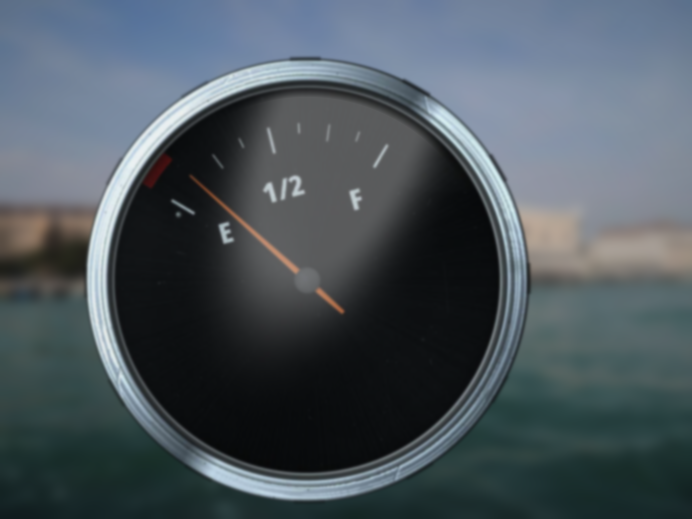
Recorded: 0.125
